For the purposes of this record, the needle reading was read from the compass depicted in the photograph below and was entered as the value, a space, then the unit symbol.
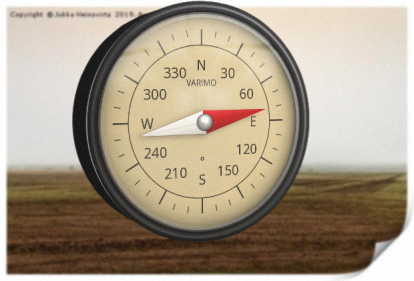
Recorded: 80 °
